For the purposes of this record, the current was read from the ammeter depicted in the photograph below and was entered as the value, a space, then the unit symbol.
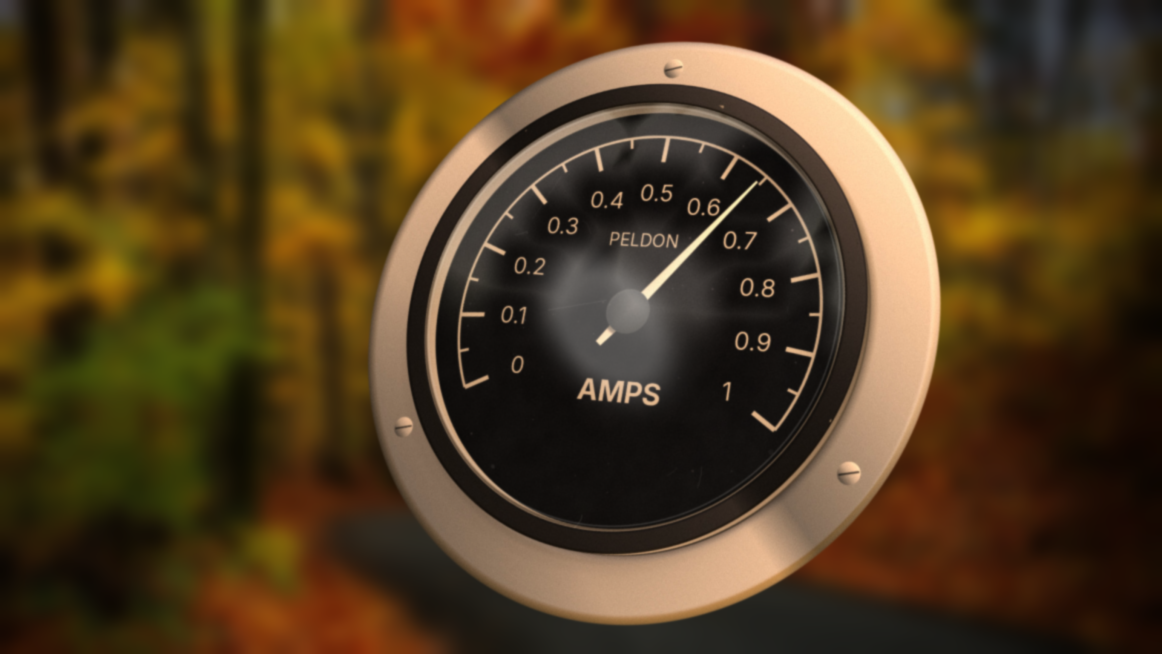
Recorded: 0.65 A
